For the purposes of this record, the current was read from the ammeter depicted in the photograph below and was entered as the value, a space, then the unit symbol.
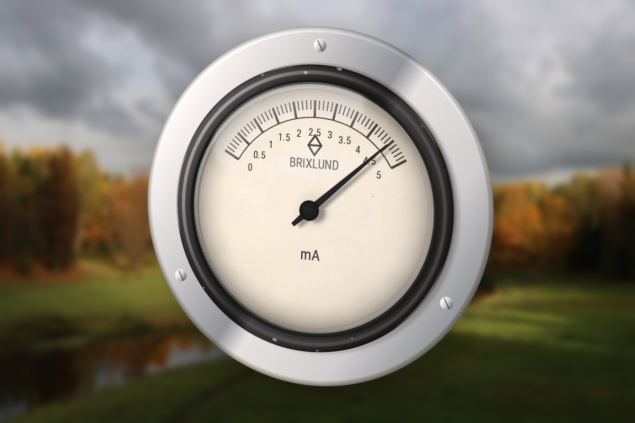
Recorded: 4.5 mA
